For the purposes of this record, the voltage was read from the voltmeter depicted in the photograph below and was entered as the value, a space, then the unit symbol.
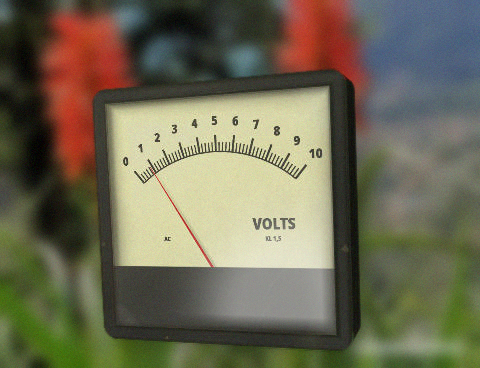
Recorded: 1 V
